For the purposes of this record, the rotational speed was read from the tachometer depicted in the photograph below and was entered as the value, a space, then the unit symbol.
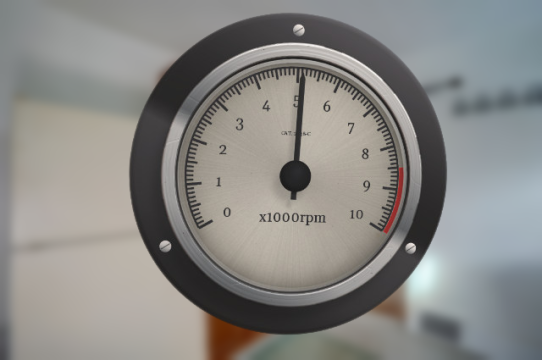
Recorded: 5100 rpm
